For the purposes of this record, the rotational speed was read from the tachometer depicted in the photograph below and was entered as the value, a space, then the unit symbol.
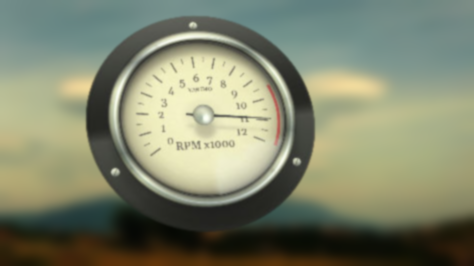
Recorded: 11000 rpm
